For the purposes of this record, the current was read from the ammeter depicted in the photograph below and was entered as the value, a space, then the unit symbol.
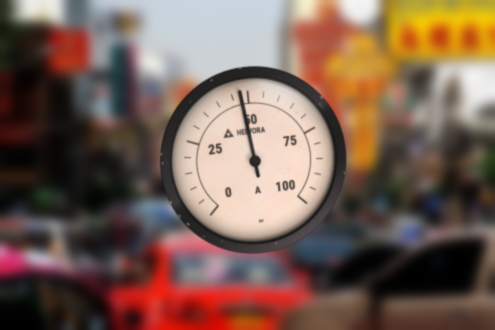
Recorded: 47.5 A
